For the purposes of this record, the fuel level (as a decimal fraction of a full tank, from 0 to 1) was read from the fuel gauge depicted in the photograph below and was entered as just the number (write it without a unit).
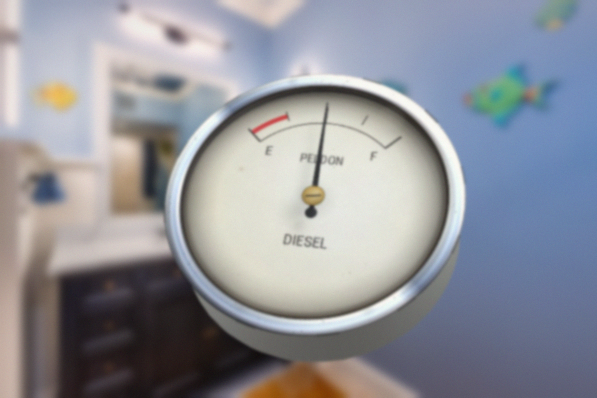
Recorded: 0.5
